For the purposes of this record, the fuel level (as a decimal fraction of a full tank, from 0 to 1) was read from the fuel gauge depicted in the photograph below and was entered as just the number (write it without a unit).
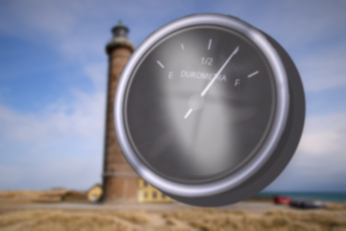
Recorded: 0.75
